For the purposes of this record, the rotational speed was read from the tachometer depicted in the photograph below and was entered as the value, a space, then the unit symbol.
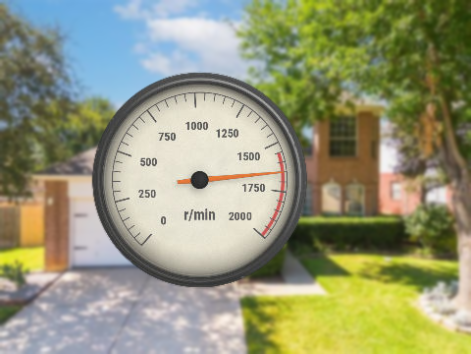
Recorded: 1650 rpm
